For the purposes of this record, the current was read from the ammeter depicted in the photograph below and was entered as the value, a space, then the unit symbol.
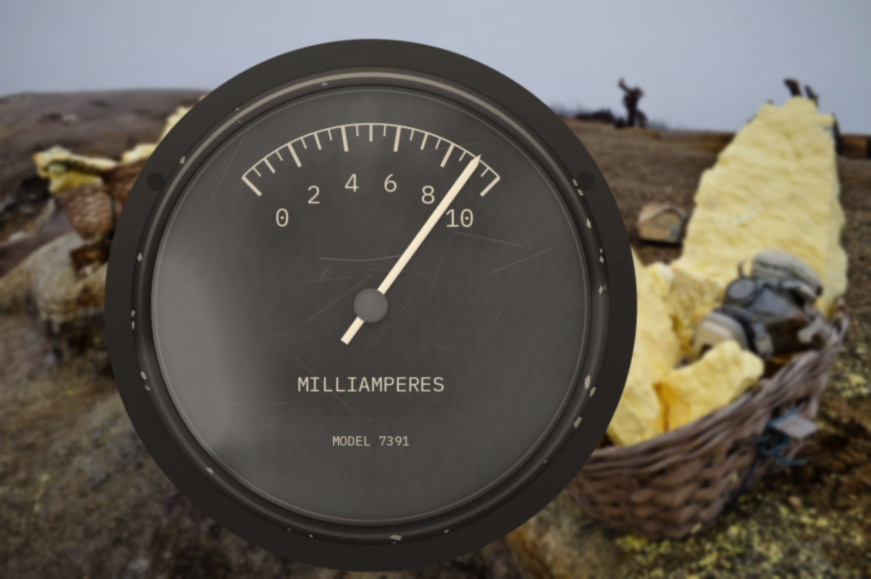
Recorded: 9 mA
